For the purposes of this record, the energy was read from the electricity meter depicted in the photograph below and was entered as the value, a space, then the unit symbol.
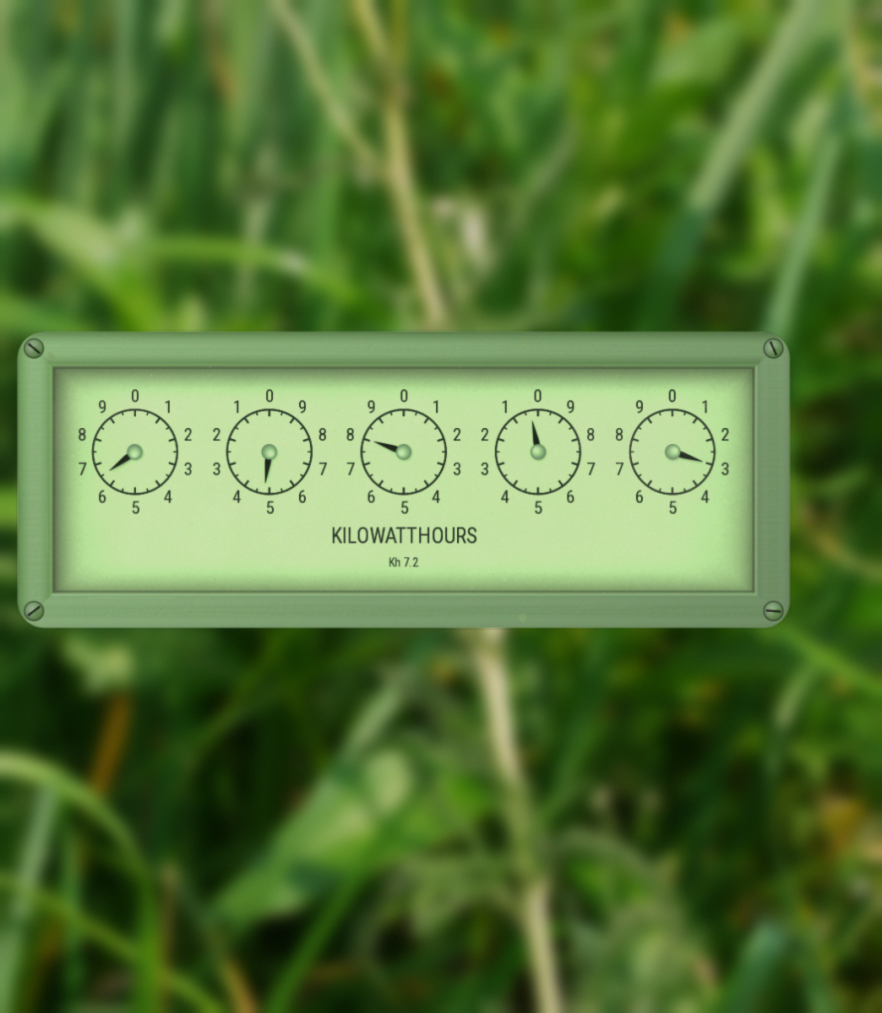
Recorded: 64803 kWh
